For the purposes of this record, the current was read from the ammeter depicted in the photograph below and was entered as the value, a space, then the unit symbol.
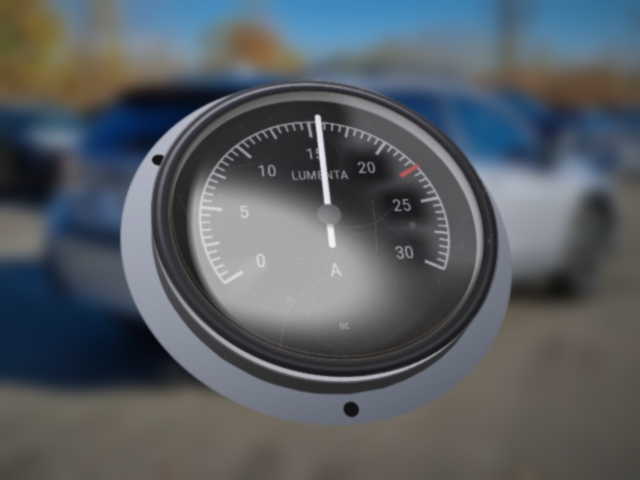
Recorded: 15.5 A
